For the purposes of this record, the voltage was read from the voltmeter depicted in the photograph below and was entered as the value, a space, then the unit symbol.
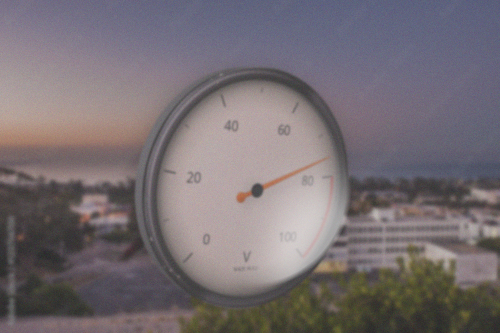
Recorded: 75 V
